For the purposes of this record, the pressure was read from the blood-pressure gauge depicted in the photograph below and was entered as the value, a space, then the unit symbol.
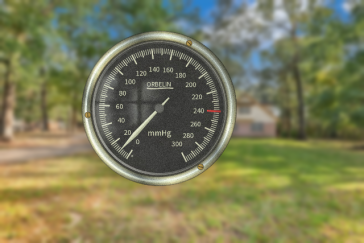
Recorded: 10 mmHg
